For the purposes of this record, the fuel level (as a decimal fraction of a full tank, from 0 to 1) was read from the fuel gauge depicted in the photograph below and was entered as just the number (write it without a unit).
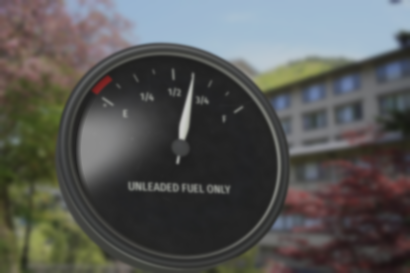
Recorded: 0.625
